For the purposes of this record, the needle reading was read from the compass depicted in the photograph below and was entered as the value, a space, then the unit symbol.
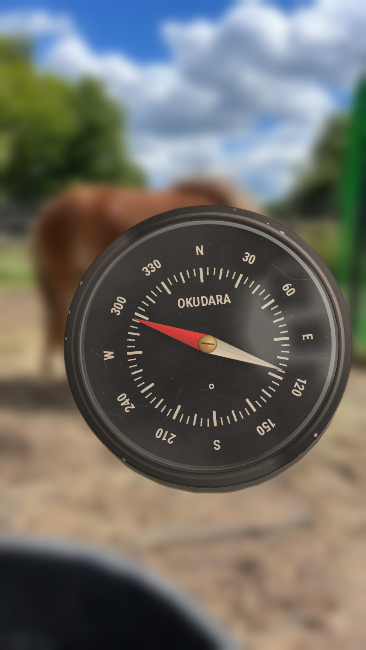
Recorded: 295 °
